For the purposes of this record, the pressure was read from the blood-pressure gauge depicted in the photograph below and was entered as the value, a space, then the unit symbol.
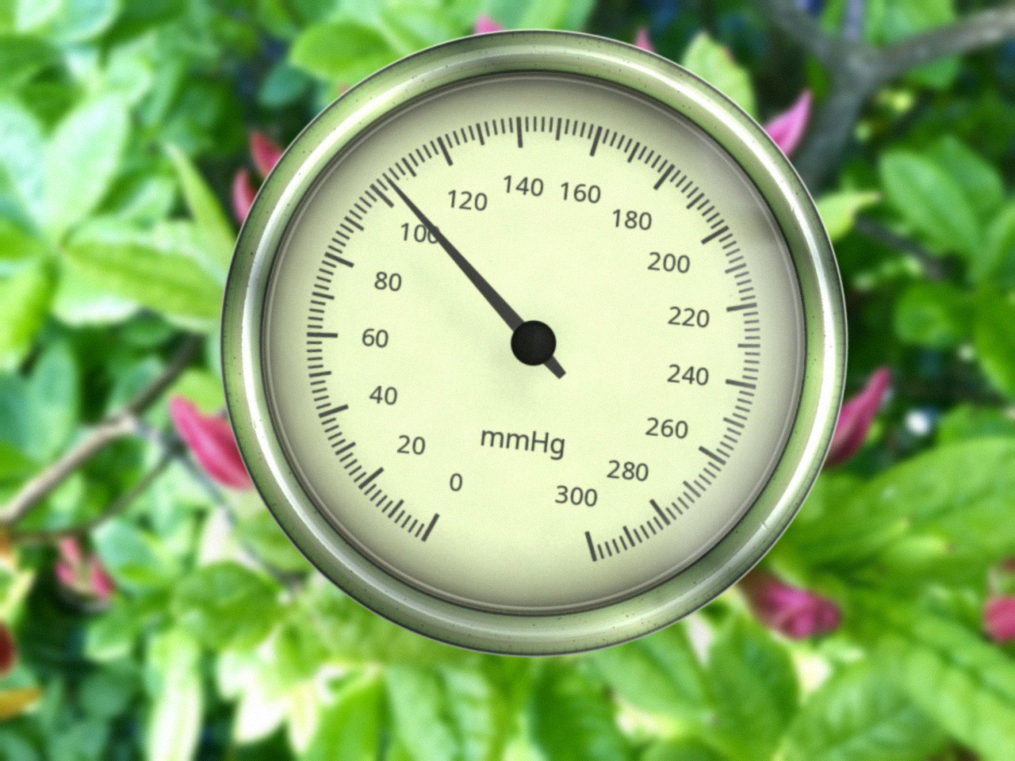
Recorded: 104 mmHg
